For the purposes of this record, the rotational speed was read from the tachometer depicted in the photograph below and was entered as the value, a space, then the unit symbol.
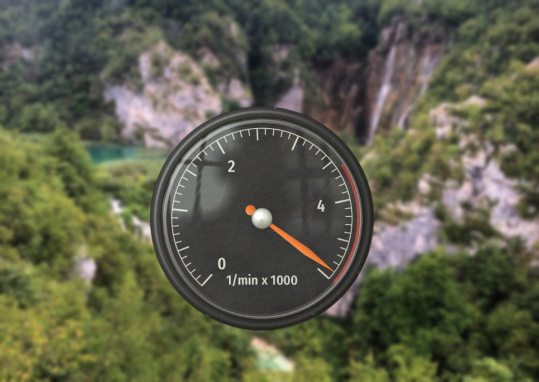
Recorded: 4900 rpm
